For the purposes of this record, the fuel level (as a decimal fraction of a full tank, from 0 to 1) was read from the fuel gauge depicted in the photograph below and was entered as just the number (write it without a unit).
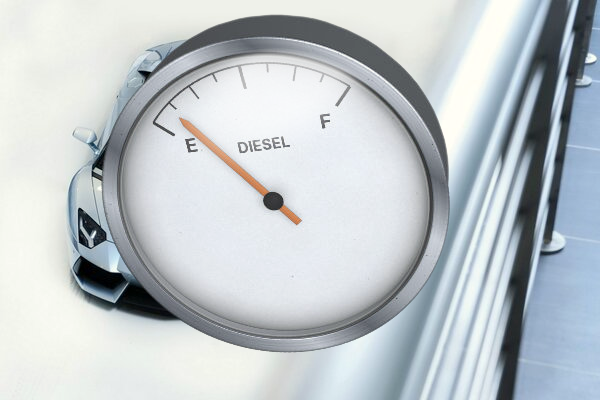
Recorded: 0.125
